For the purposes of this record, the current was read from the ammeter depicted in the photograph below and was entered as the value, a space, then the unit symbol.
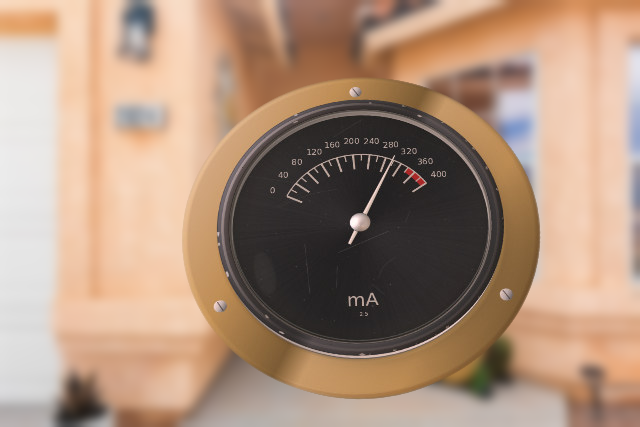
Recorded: 300 mA
